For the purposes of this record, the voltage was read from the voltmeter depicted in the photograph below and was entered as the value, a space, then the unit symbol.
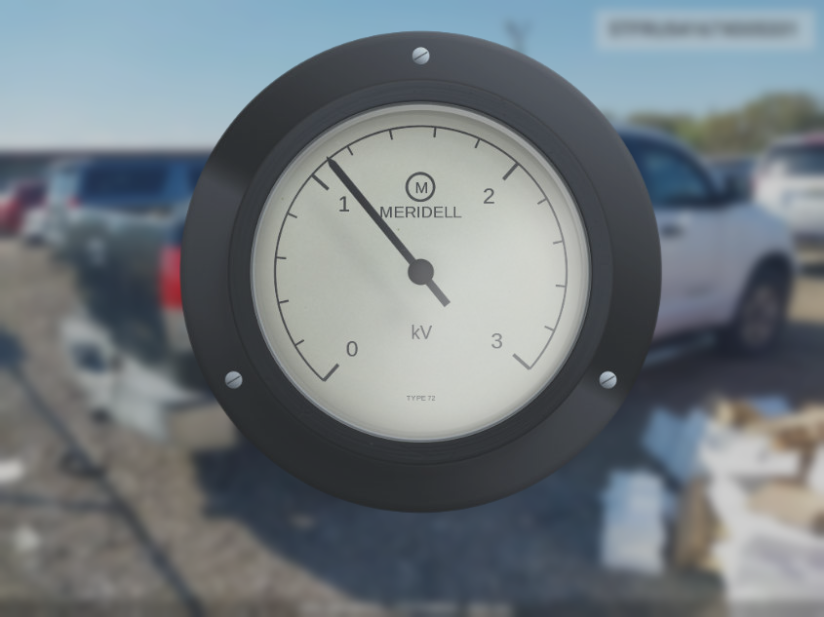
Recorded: 1.1 kV
